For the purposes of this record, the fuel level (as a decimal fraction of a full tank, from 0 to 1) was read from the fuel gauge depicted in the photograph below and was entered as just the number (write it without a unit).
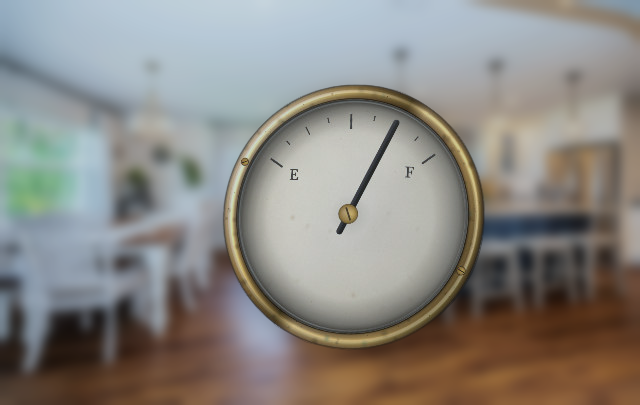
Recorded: 0.75
